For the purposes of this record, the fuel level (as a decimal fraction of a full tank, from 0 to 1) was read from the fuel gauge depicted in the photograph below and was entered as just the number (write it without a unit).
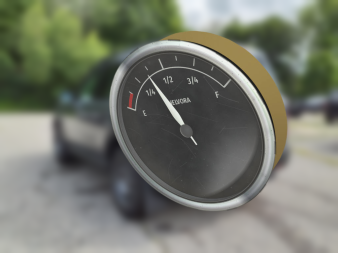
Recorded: 0.375
